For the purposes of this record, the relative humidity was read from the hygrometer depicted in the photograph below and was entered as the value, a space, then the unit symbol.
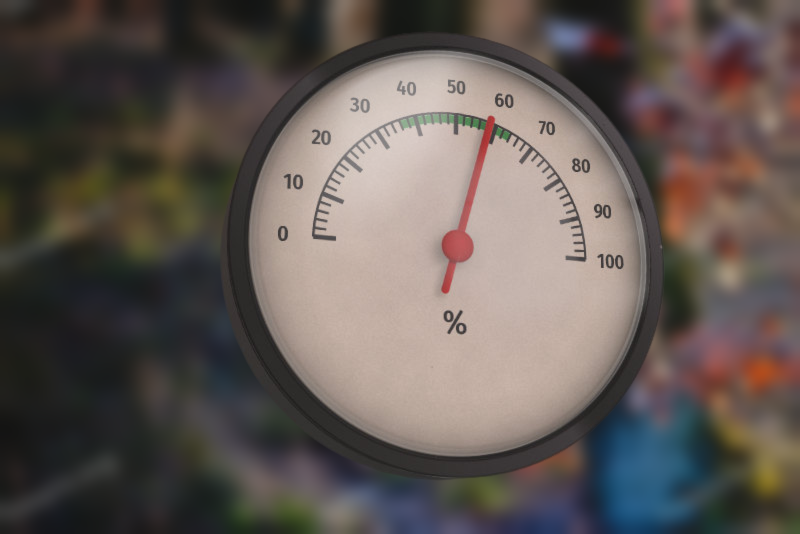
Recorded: 58 %
